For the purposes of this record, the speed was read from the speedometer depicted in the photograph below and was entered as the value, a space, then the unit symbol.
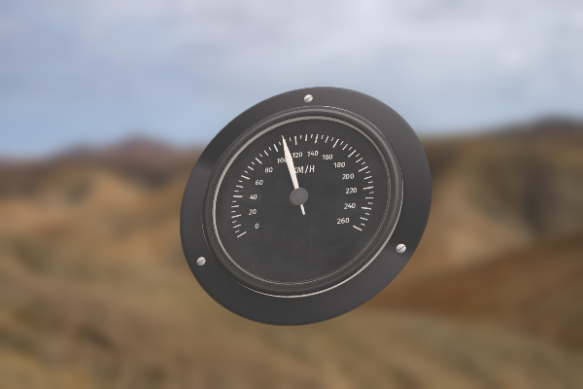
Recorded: 110 km/h
